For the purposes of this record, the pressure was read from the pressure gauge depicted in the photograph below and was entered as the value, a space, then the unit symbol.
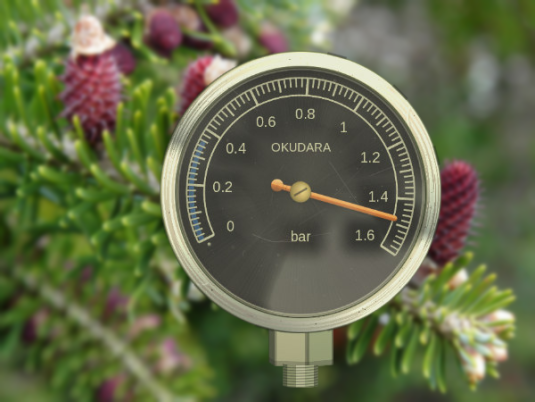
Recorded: 1.48 bar
